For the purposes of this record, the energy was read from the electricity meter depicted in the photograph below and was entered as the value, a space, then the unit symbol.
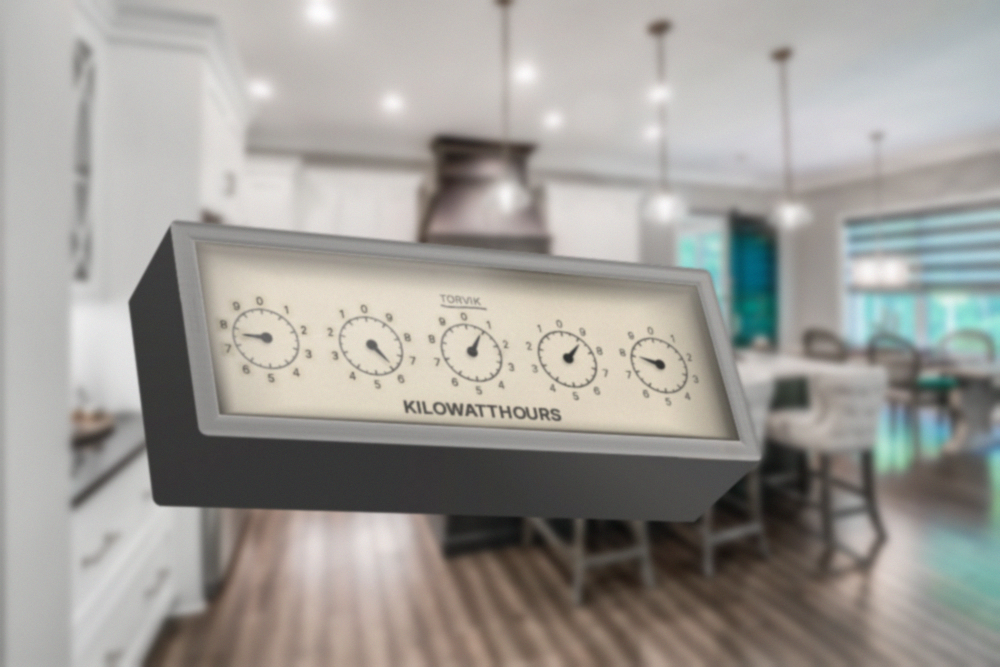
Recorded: 76088 kWh
